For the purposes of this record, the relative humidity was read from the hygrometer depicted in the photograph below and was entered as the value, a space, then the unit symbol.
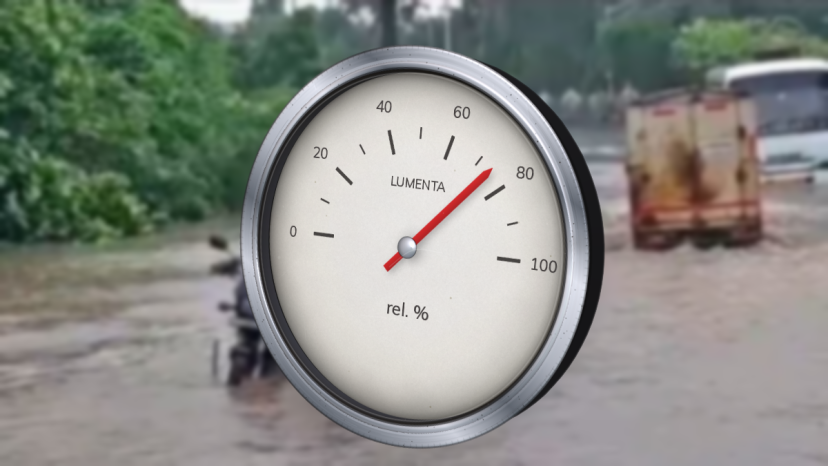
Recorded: 75 %
